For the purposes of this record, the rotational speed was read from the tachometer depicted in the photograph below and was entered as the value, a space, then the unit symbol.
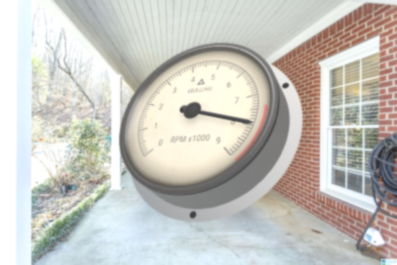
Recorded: 8000 rpm
